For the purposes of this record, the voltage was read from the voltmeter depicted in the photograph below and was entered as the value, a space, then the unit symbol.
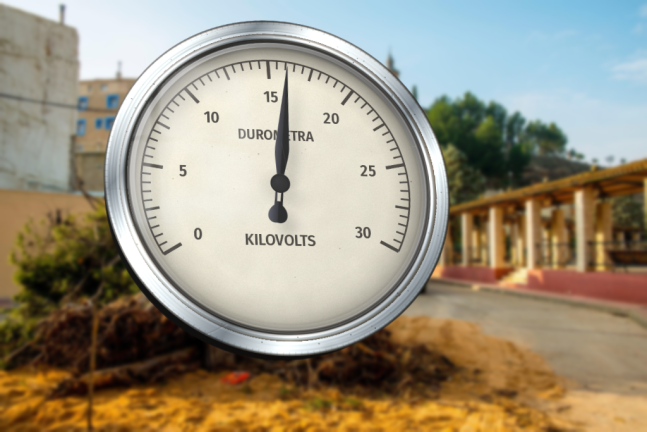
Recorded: 16 kV
